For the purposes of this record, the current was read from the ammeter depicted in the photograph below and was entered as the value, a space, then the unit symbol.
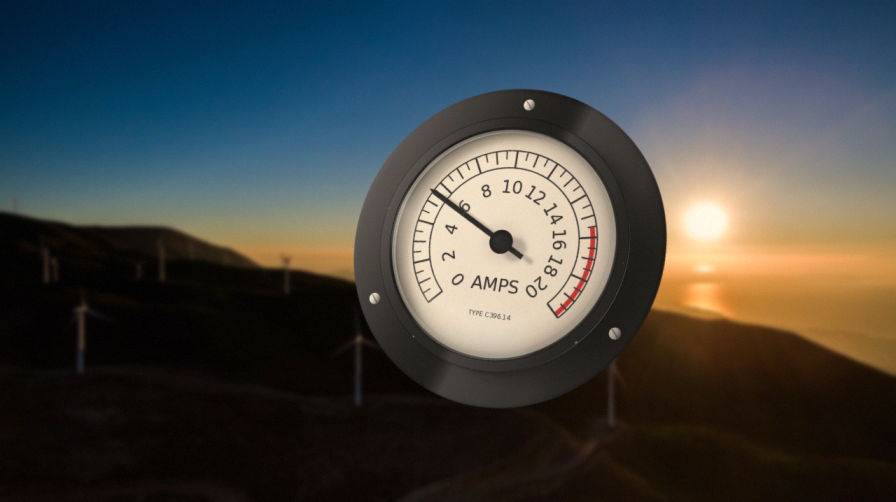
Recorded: 5.5 A
